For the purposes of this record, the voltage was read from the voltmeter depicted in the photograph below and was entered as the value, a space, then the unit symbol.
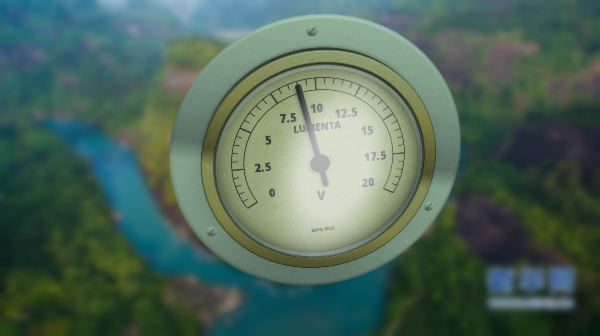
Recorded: 9 V
